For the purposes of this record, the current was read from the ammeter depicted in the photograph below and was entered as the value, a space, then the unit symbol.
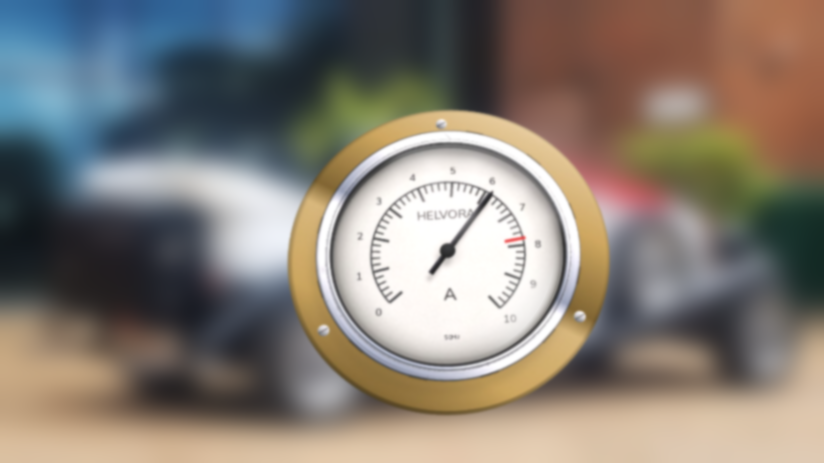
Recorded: 6.2 A
